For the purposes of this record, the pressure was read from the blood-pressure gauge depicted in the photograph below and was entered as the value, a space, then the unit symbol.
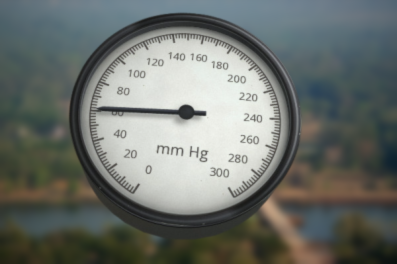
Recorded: 60 mmHg
